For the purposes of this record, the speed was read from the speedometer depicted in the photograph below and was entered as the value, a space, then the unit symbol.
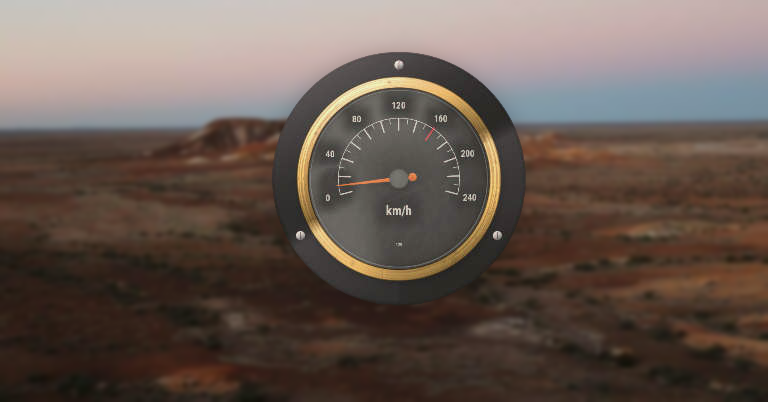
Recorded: 10 km/h
